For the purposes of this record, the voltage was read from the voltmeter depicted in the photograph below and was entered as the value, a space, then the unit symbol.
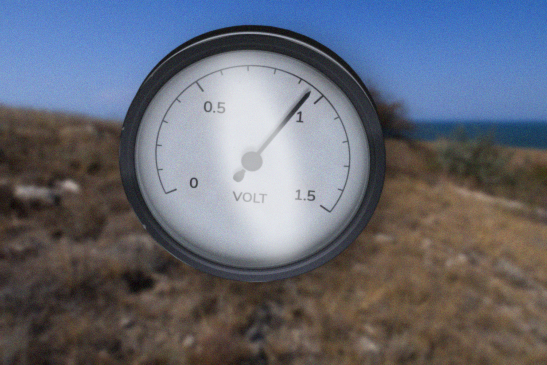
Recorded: 0.95 V
